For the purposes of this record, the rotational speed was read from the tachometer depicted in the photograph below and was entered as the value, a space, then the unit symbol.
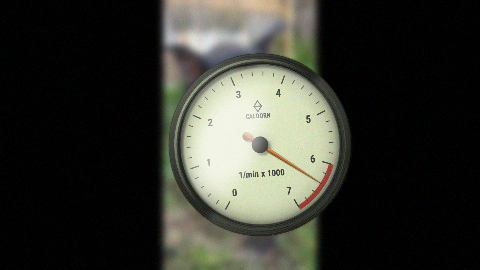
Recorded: 6400 rpm
